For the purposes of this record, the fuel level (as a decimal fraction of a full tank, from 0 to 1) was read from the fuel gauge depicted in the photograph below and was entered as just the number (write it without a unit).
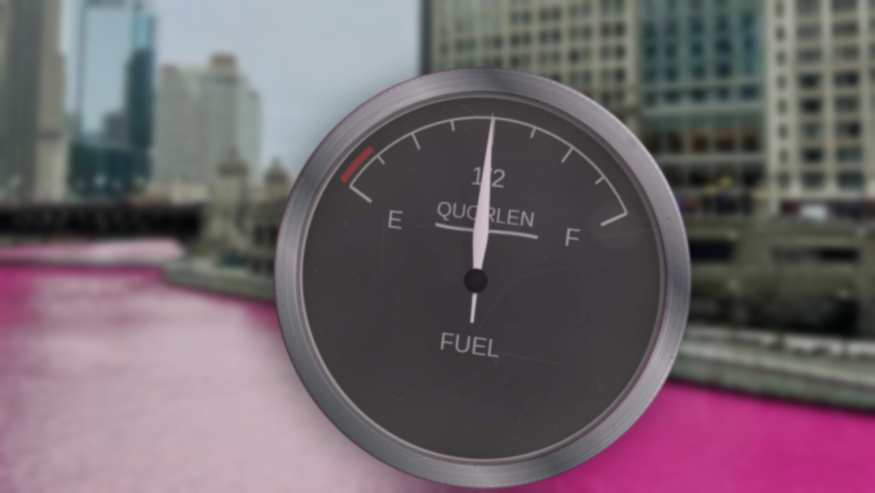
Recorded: 0.5
